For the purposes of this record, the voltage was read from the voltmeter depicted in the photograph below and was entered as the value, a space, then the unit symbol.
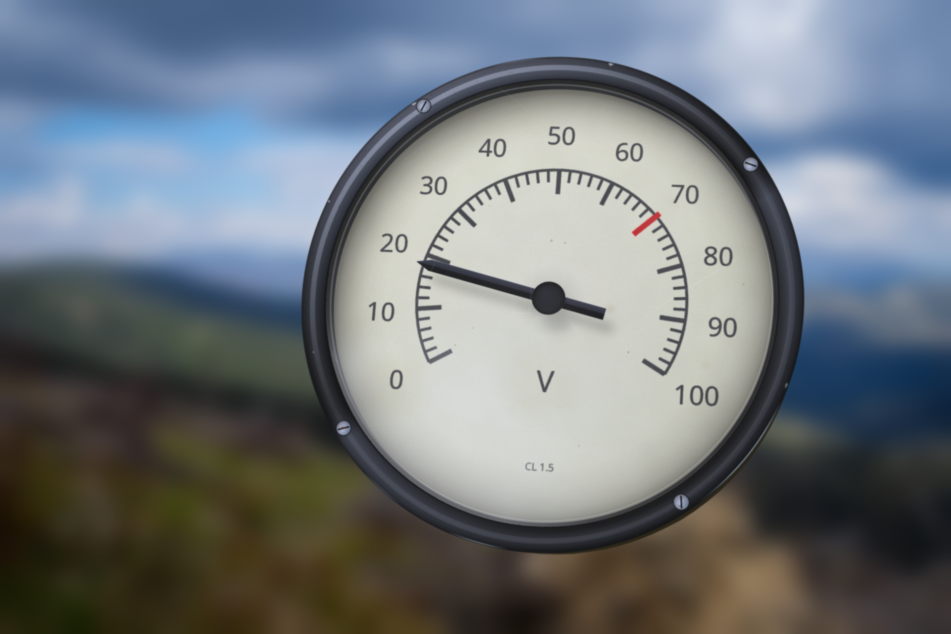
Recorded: 18 V
